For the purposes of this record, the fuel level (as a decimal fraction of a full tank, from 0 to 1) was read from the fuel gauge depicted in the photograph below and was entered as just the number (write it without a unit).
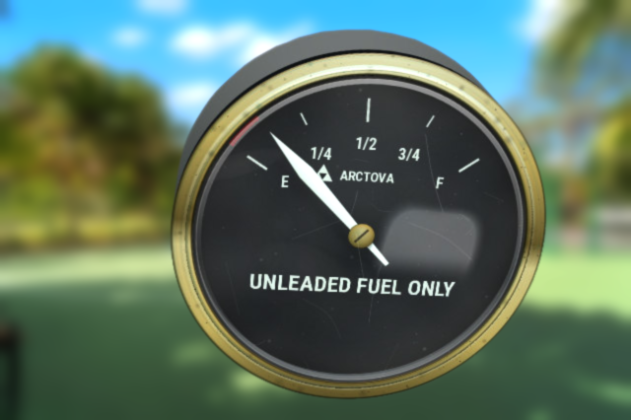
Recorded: 0.125
